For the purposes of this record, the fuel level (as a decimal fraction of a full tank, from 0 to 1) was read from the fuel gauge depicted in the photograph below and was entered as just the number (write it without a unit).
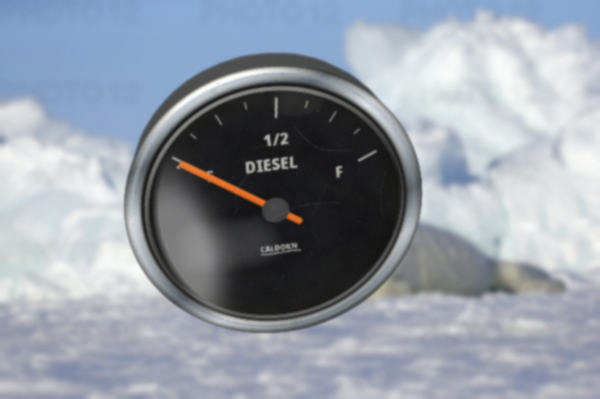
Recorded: 0
